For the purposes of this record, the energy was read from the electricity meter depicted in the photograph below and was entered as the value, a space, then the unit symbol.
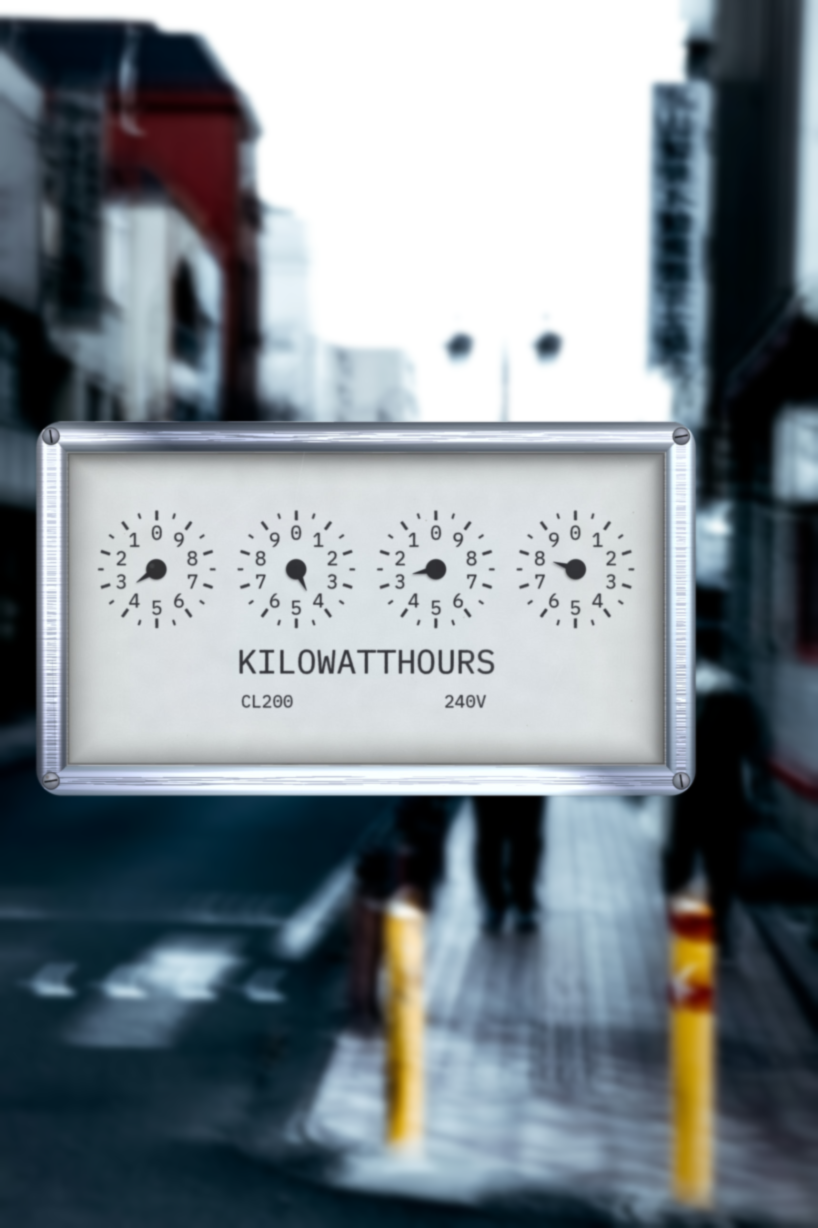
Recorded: 3428 kWh
